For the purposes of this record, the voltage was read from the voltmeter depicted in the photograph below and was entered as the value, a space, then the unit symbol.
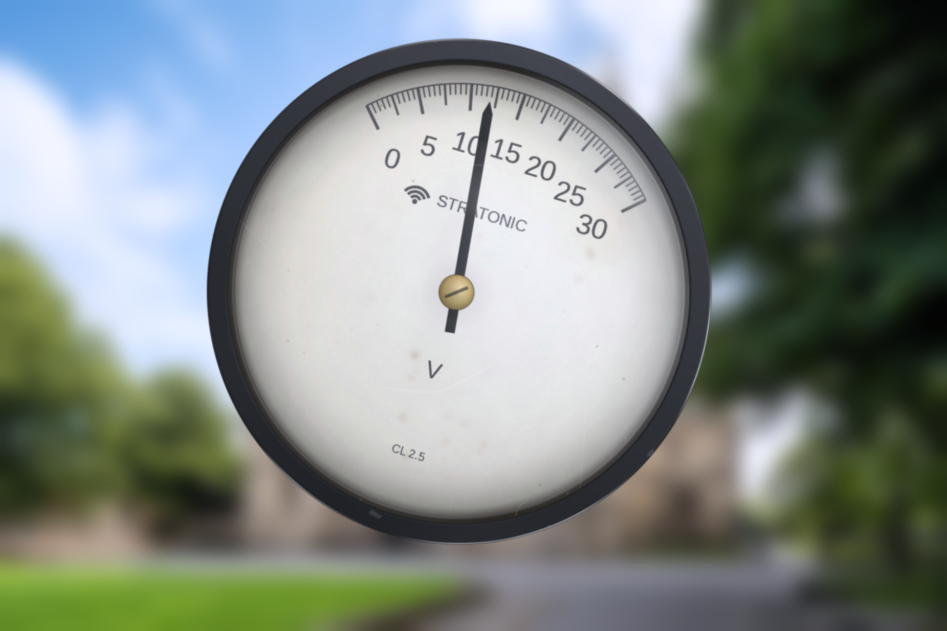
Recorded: 12 V
